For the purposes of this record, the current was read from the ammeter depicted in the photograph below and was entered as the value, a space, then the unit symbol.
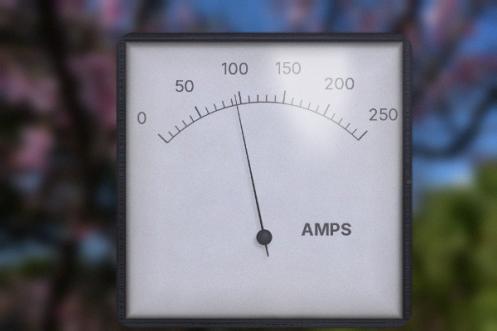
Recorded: 95 A
